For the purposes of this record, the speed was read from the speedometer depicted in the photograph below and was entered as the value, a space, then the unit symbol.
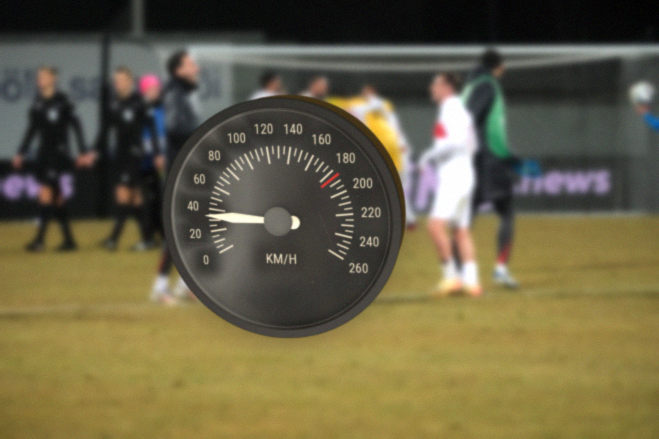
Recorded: 35 km/h
